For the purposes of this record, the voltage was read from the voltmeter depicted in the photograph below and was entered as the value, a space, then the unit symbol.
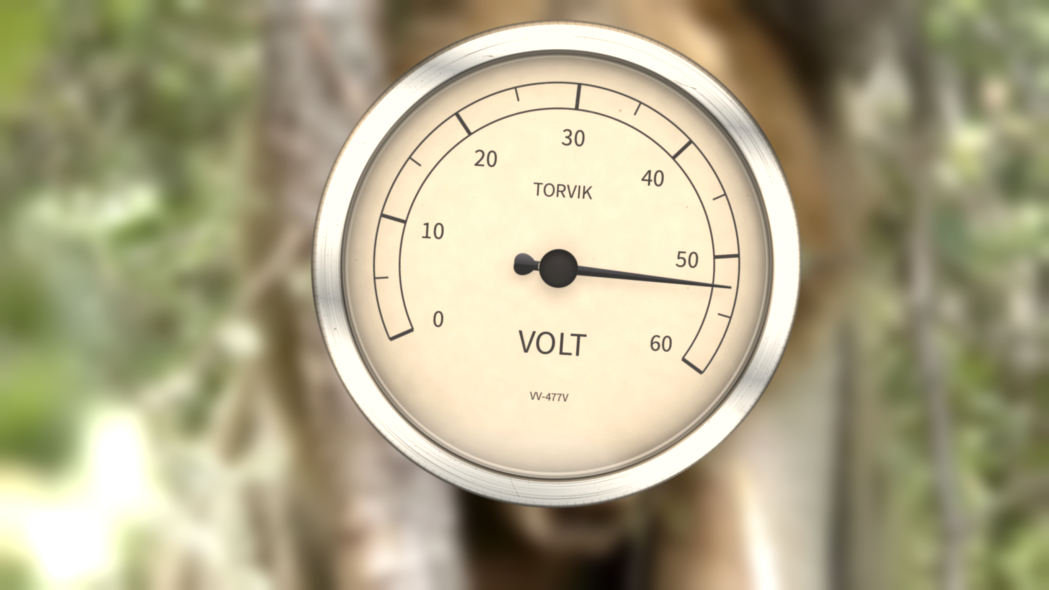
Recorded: 52.5 V
